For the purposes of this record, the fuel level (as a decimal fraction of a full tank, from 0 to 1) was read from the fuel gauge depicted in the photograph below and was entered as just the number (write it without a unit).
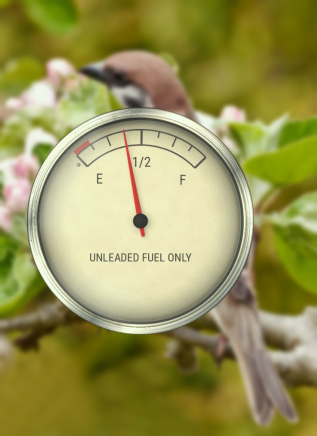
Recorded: 0.375
